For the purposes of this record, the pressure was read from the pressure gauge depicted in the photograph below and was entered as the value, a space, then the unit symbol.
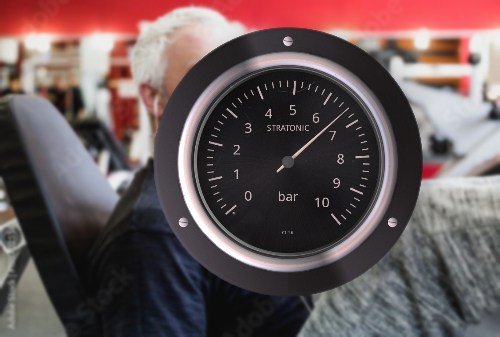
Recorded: 6.6 bar
